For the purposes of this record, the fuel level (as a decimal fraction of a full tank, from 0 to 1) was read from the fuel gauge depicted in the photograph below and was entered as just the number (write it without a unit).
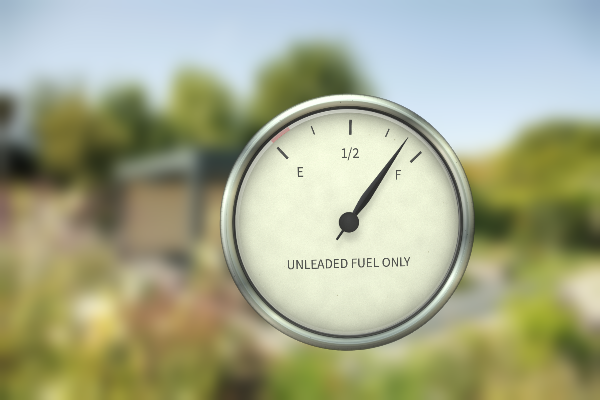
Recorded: 0.875
